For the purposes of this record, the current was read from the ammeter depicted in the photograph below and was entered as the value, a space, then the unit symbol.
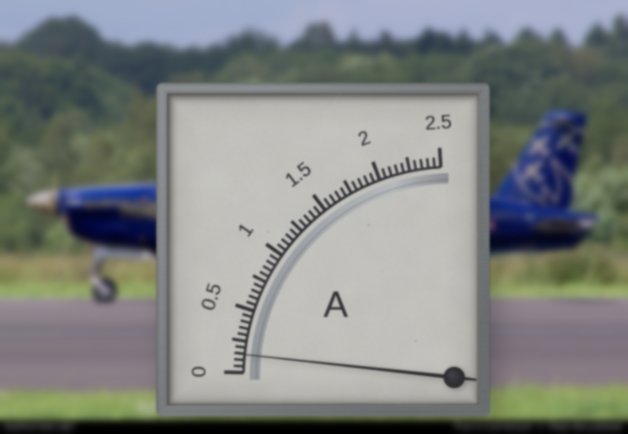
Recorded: 0.15 A
